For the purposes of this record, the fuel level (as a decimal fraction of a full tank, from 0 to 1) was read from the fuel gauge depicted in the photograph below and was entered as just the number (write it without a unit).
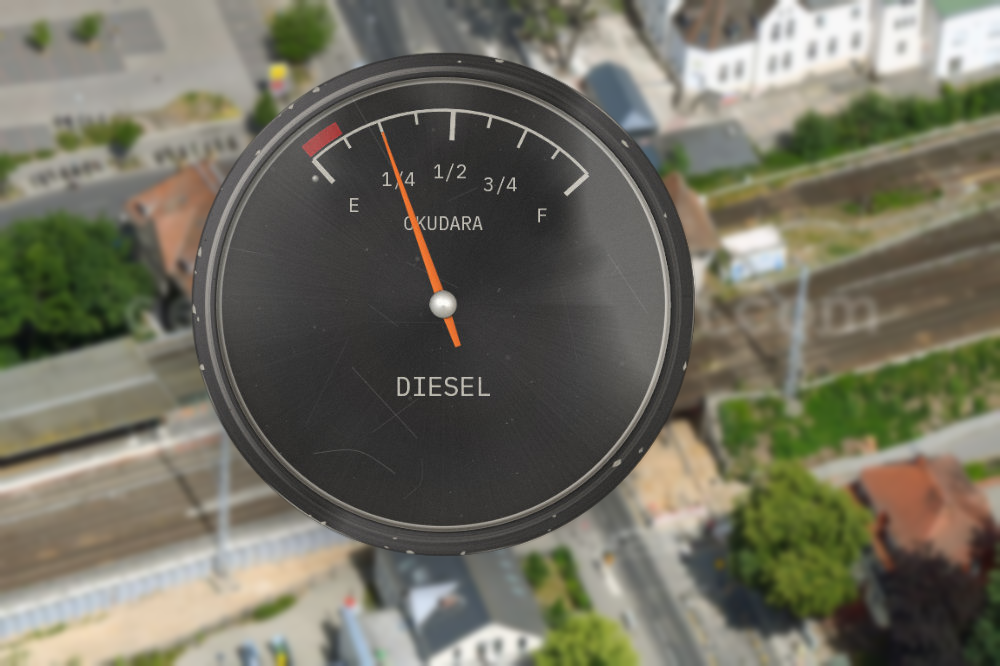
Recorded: 0.25
